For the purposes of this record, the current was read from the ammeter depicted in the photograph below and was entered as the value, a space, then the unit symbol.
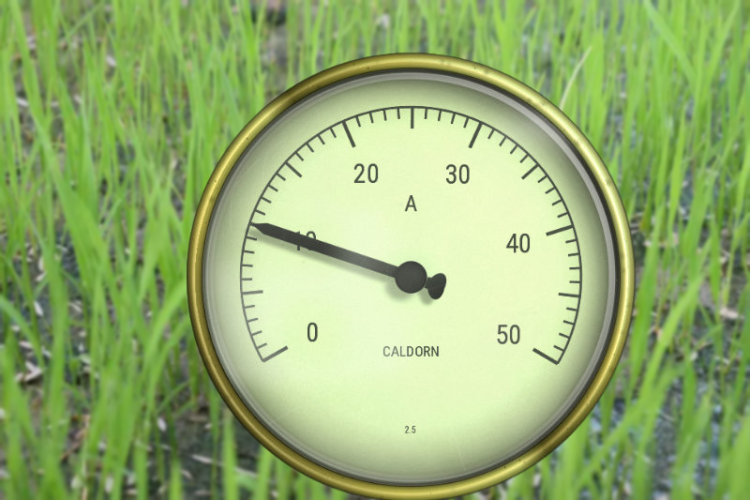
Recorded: 10 A
